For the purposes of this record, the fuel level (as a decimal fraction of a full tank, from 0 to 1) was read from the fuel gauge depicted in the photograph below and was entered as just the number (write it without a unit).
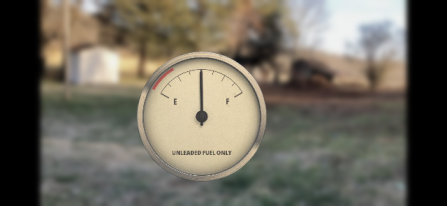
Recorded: 0.5
